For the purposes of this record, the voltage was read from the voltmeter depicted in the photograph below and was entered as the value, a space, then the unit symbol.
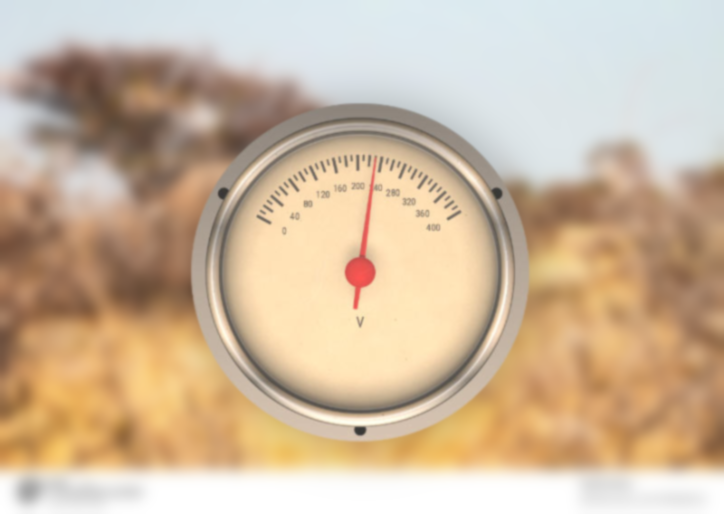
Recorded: 230 V
